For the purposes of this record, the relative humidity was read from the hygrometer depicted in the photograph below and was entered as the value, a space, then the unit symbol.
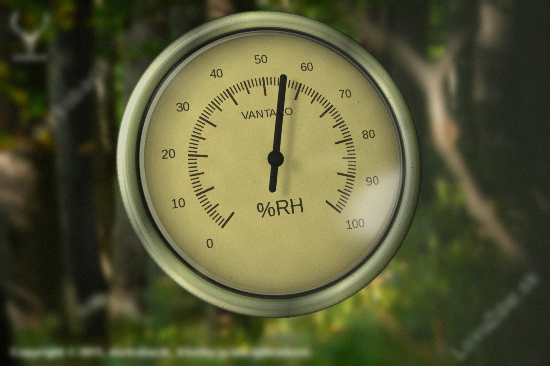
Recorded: 55 %
